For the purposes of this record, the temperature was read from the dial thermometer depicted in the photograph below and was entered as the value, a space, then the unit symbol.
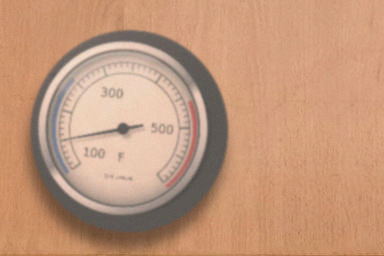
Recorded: 150 °F
